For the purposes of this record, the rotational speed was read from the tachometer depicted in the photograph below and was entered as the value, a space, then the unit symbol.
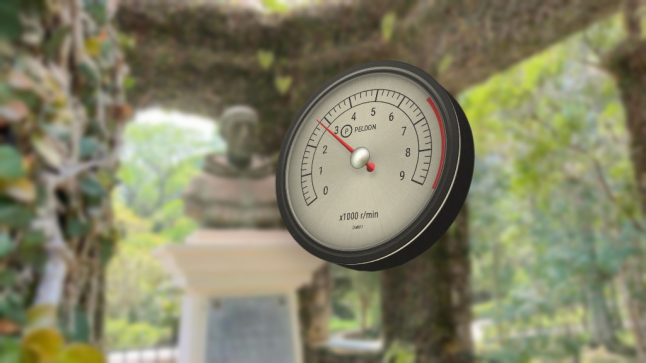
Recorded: 2800 rpm
